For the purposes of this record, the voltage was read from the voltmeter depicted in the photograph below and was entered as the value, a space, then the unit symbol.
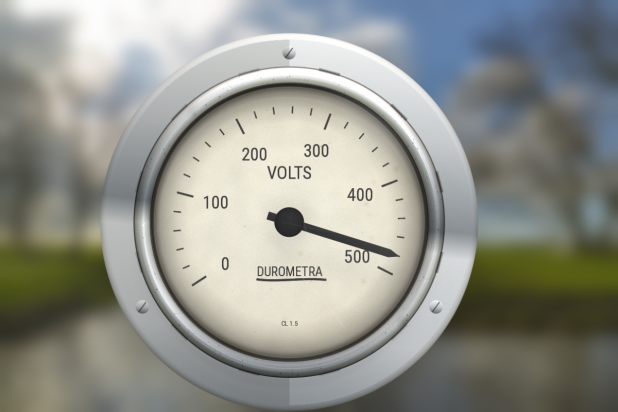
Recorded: 480 V
